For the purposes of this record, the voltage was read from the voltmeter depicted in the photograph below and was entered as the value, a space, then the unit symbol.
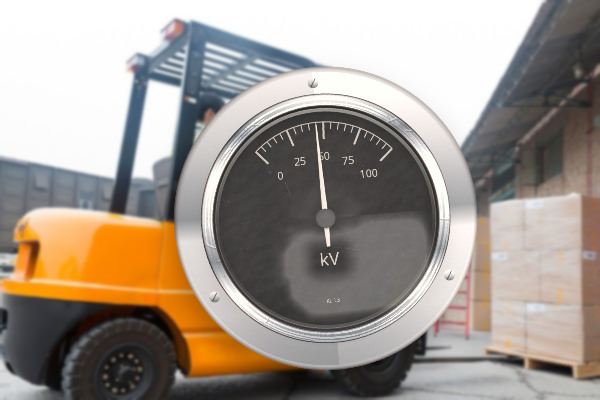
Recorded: 45 kV
